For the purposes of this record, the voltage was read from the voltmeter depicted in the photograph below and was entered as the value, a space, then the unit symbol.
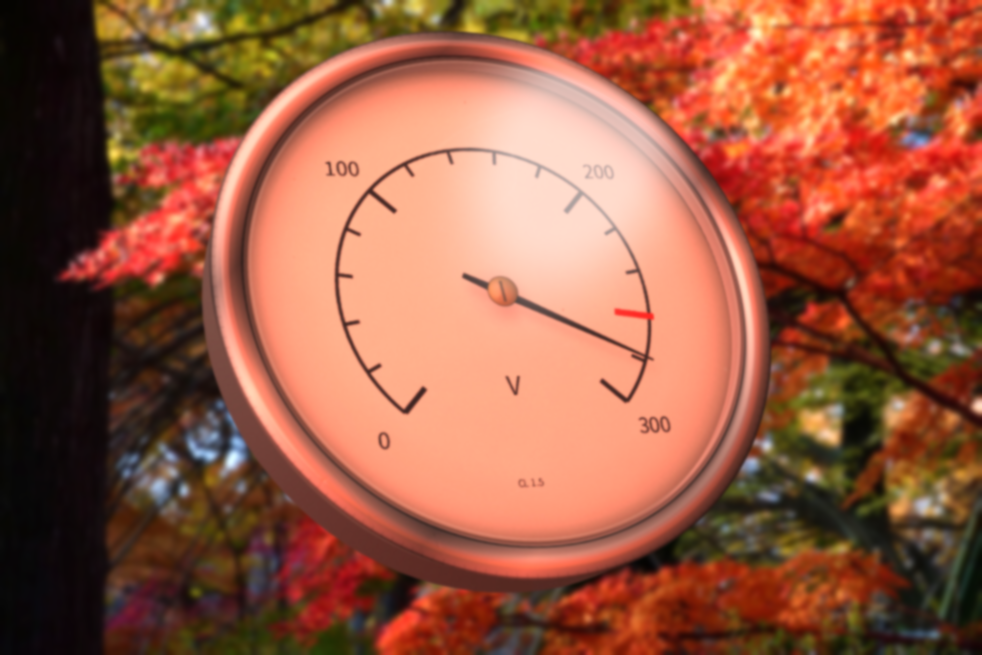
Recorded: 280 V
